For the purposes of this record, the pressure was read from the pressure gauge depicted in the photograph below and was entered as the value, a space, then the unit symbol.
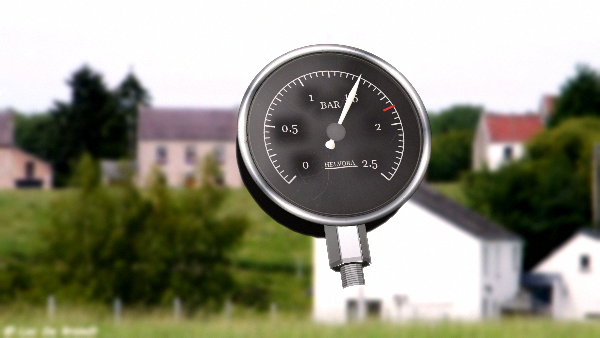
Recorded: 1.5 bar
